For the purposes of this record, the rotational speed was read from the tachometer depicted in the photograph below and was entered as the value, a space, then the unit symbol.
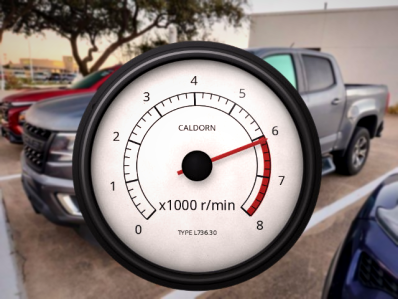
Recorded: 6100 rpm
